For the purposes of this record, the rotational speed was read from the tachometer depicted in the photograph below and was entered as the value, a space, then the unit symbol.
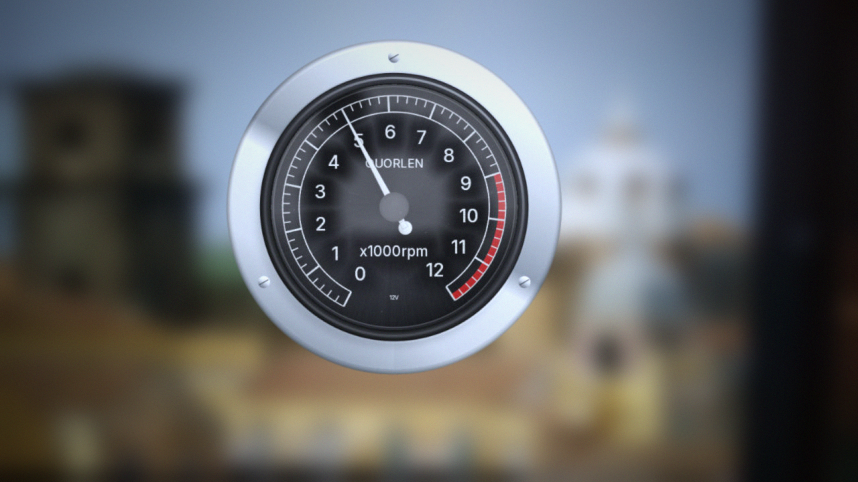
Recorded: 5000 rpm
